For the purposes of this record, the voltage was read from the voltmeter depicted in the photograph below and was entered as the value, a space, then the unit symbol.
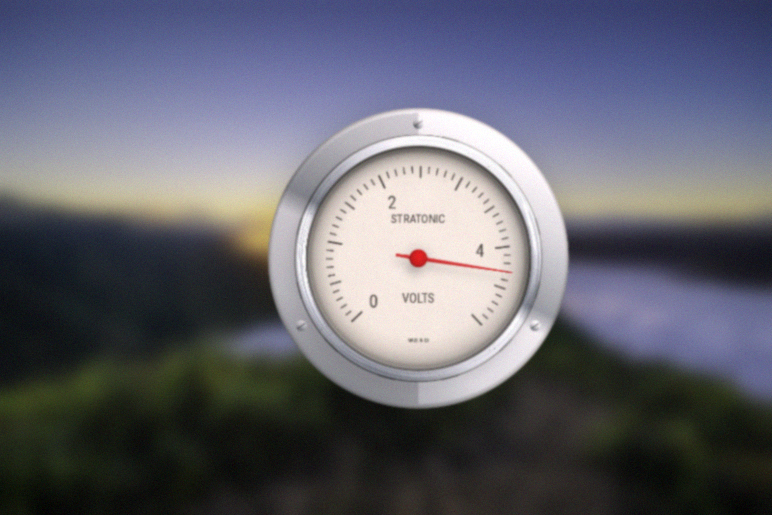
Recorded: 4.3 V
